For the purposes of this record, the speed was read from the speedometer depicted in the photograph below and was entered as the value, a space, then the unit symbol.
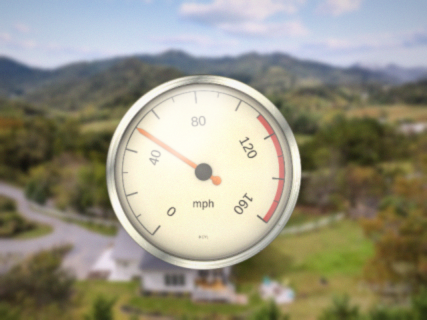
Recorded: 50 mph
